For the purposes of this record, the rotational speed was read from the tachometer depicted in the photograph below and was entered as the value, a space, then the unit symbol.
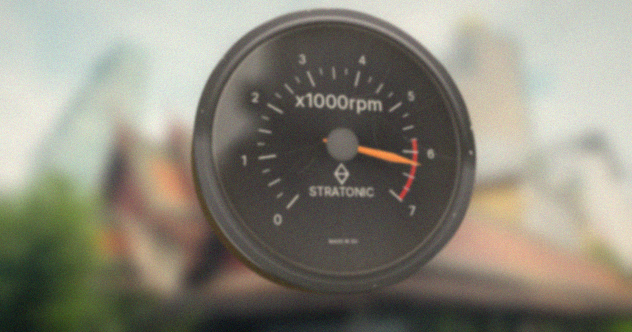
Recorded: 6250 rpm
